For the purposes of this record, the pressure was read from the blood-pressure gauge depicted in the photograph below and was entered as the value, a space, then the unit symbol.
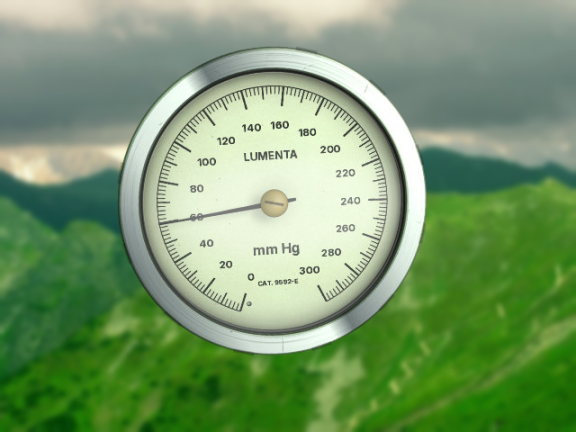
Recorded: 60 mmHg
